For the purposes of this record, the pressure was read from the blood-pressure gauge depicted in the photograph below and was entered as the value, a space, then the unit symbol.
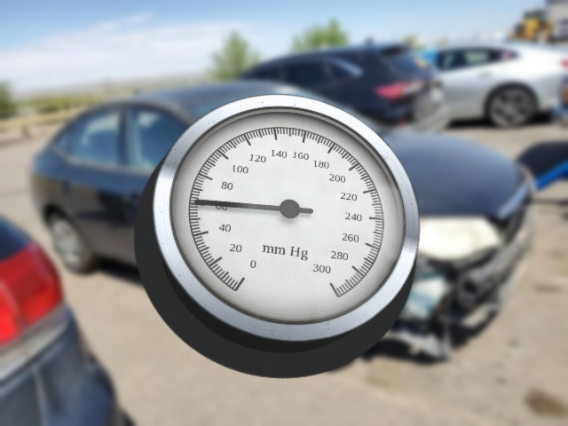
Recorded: 60 mmHg
